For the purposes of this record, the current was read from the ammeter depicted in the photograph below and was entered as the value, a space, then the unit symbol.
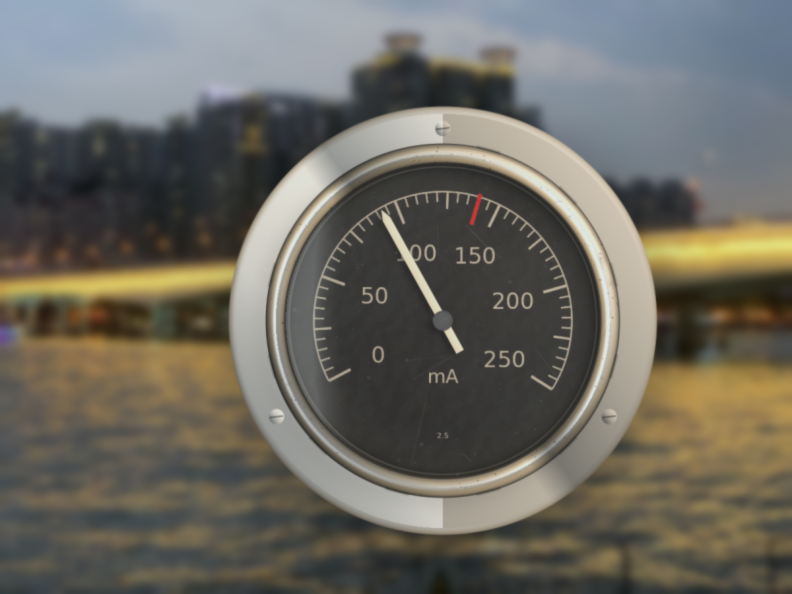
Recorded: 92.5 mA
